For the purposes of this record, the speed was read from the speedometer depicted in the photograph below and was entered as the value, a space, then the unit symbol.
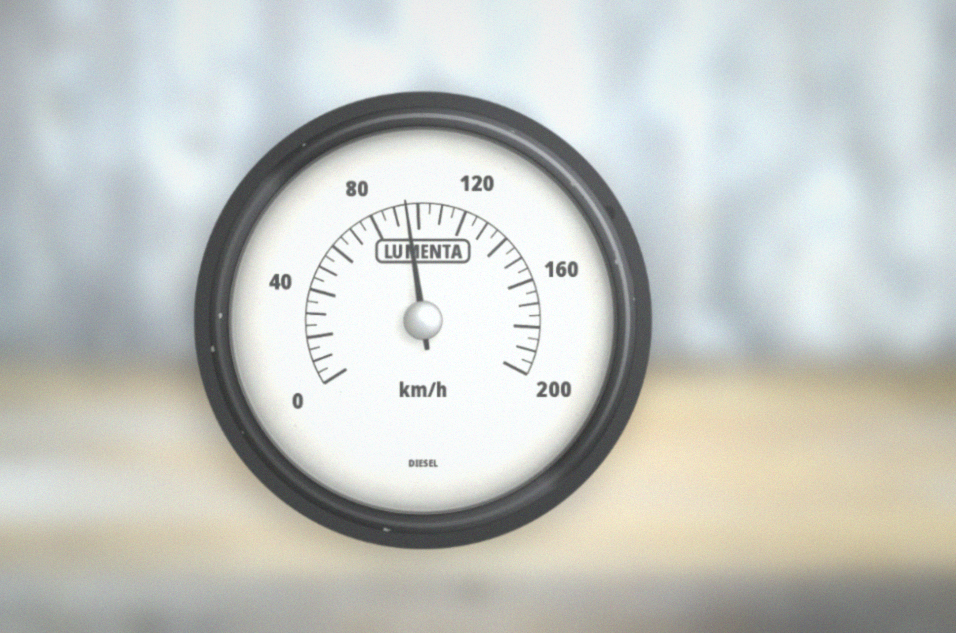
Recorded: 95 km/h
